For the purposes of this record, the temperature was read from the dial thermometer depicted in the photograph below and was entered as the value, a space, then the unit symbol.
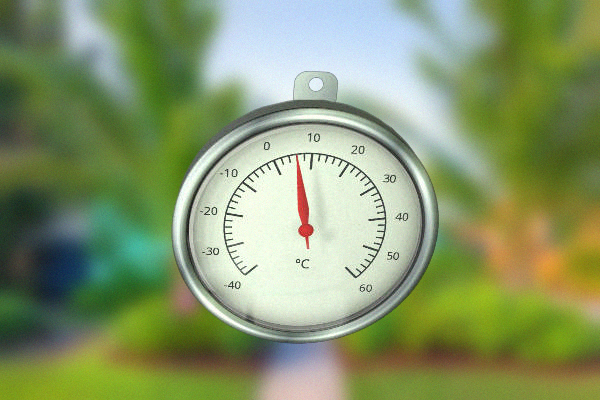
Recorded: 6 °C
